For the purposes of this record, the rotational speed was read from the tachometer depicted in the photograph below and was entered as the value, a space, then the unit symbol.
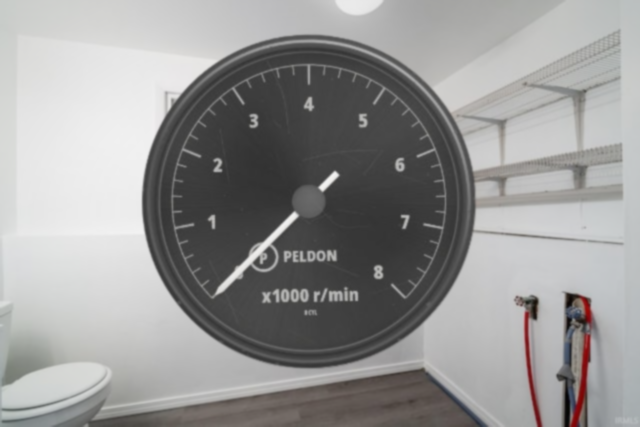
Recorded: 0 rpm
